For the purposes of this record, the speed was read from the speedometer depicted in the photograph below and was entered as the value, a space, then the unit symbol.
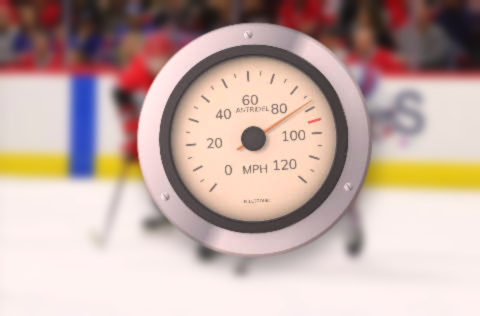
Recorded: 87.5 mph
